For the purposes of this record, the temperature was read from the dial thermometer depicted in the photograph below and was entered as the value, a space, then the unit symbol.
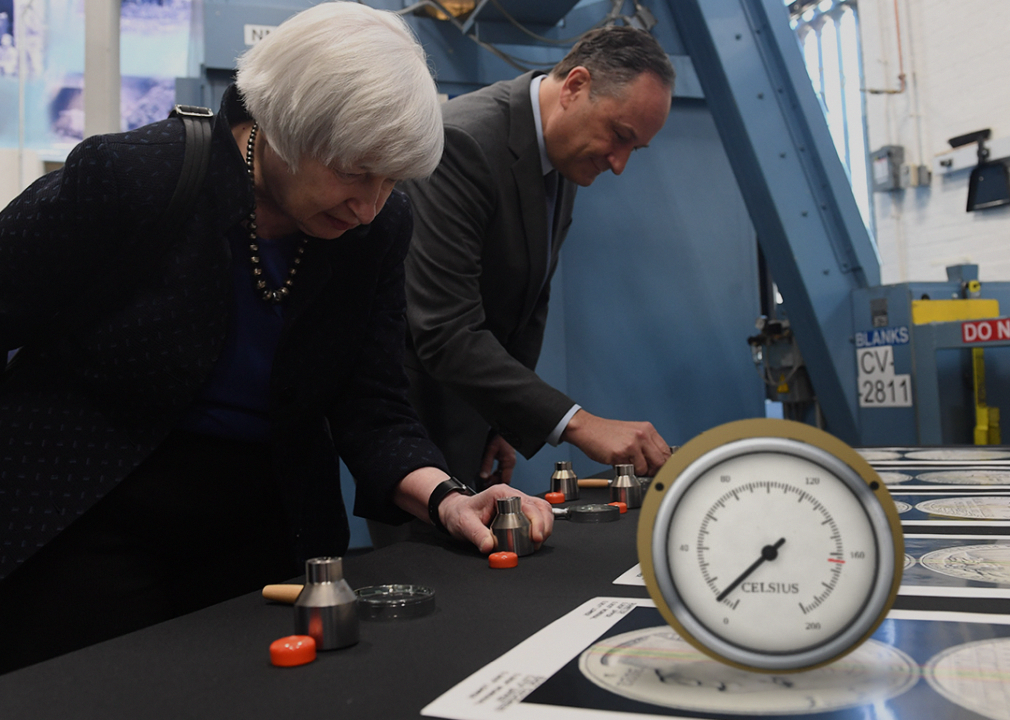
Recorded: 10 °C
